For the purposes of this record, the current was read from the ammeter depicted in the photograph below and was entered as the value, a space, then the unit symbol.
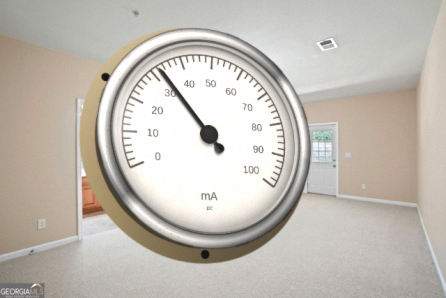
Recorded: 32 mA
